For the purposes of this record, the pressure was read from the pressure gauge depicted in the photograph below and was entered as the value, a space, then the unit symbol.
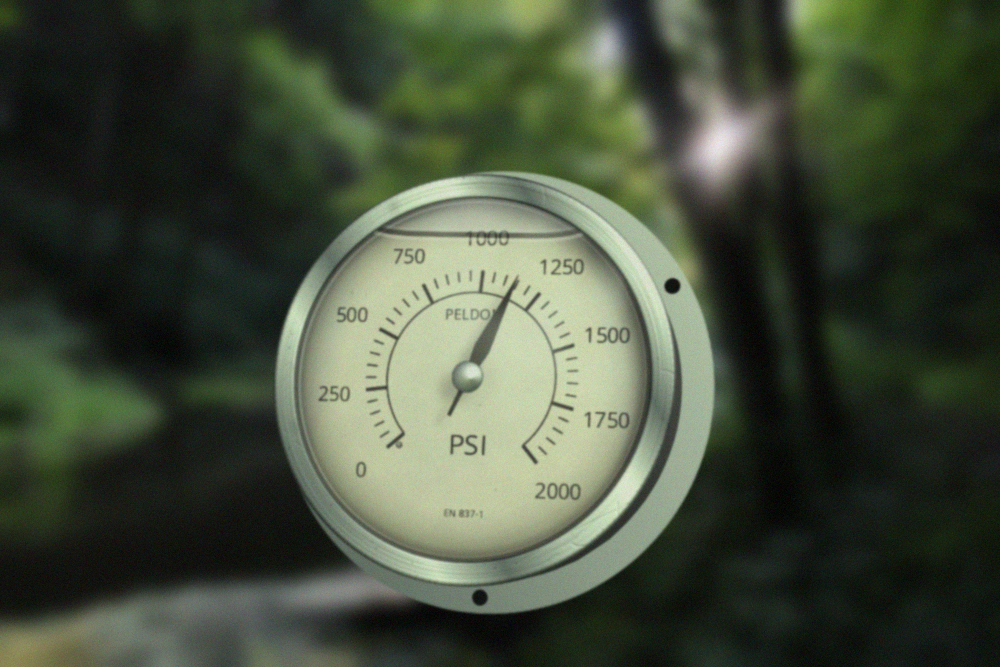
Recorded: 1150 psi
